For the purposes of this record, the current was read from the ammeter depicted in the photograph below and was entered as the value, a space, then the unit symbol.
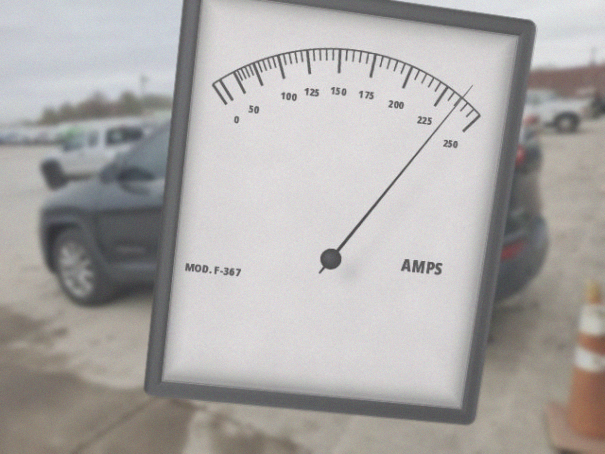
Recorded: 235 A
